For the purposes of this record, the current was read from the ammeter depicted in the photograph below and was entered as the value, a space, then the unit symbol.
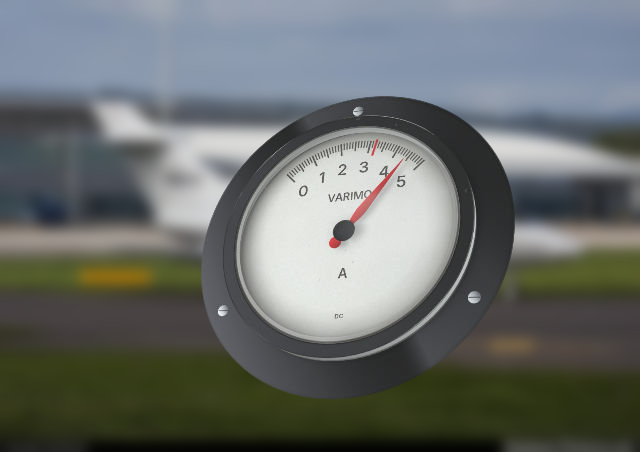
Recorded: 4.5 A
